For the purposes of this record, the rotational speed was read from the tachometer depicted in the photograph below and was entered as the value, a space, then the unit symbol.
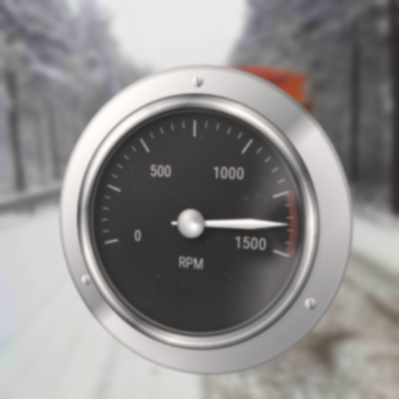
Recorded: 1375 rpm
